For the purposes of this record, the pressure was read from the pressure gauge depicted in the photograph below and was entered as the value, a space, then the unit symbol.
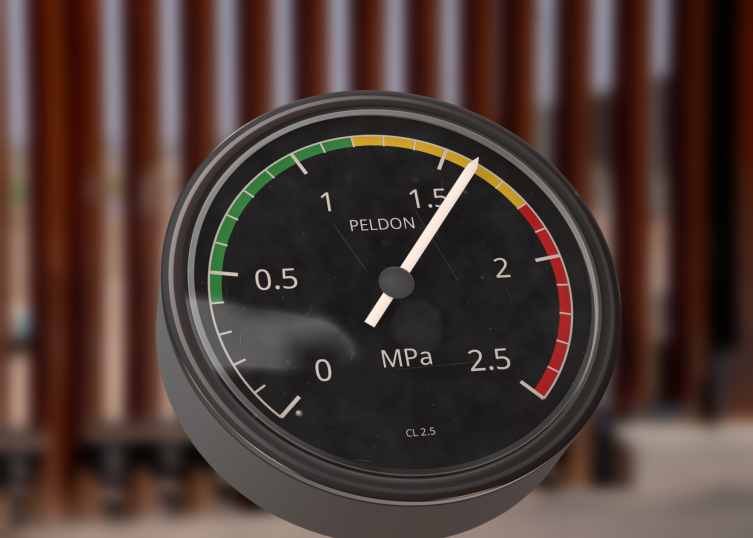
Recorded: 1.6 MPa
